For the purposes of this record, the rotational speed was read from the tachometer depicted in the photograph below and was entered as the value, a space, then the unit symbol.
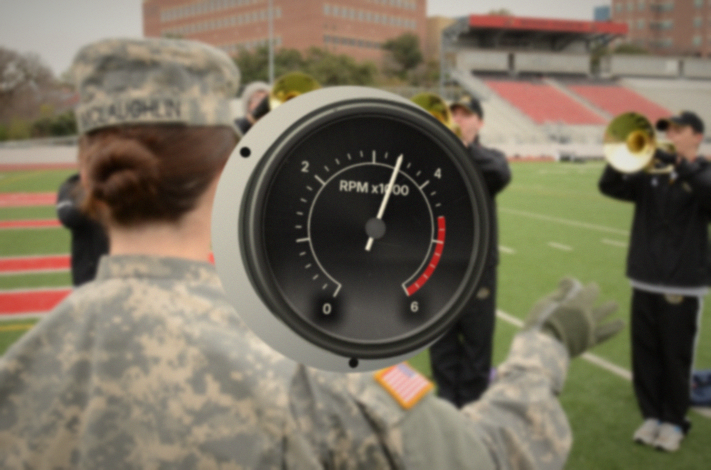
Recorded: 3400 rpm
